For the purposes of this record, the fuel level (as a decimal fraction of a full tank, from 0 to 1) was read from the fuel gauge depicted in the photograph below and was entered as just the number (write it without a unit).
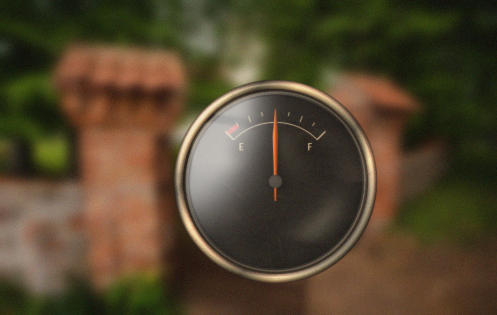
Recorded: 0.5
